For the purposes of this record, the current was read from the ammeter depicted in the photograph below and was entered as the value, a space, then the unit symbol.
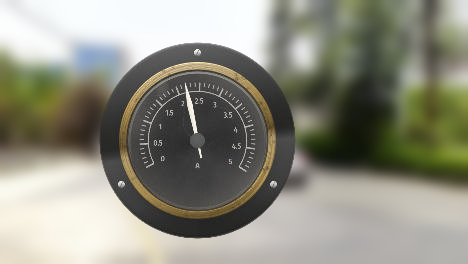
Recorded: 2.2 A
